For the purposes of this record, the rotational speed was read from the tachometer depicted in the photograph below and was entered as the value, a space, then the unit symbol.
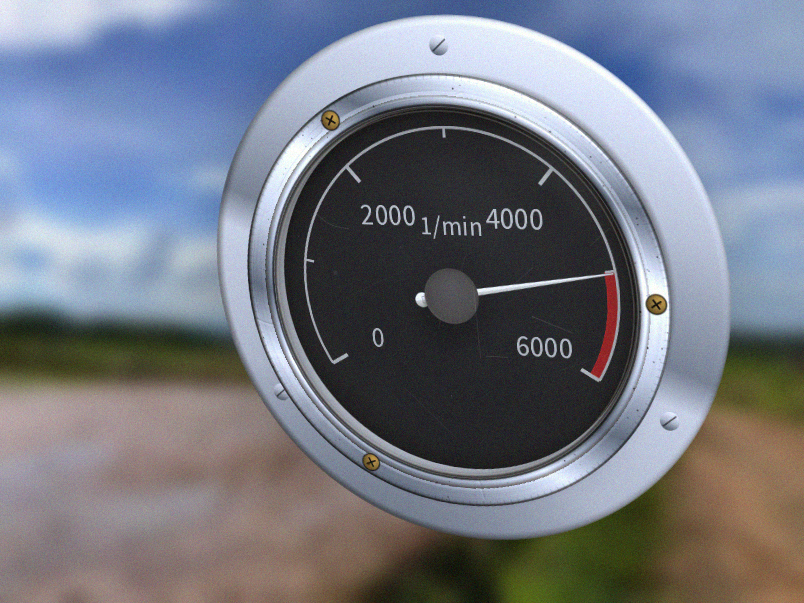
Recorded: 5000 rpm
